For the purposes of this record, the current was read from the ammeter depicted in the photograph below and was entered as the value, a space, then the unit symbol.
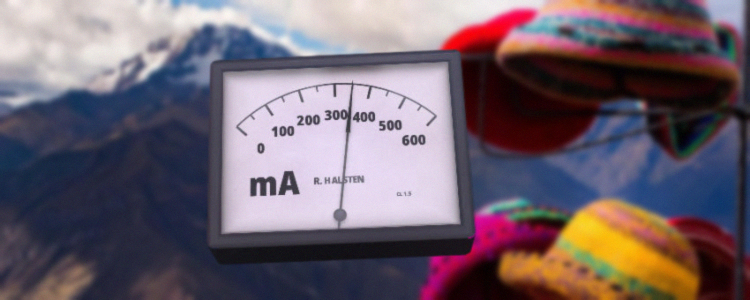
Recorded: 350 mA
